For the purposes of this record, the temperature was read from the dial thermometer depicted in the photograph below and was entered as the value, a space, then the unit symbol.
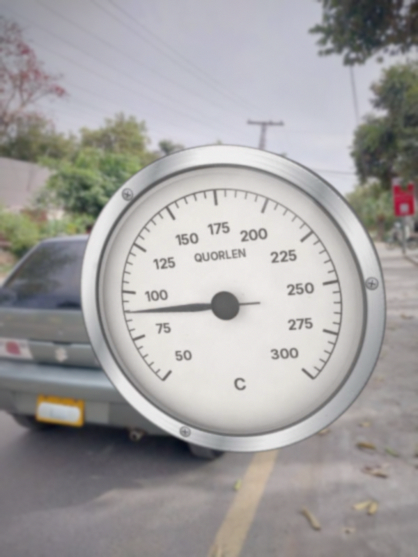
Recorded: 90 °C
